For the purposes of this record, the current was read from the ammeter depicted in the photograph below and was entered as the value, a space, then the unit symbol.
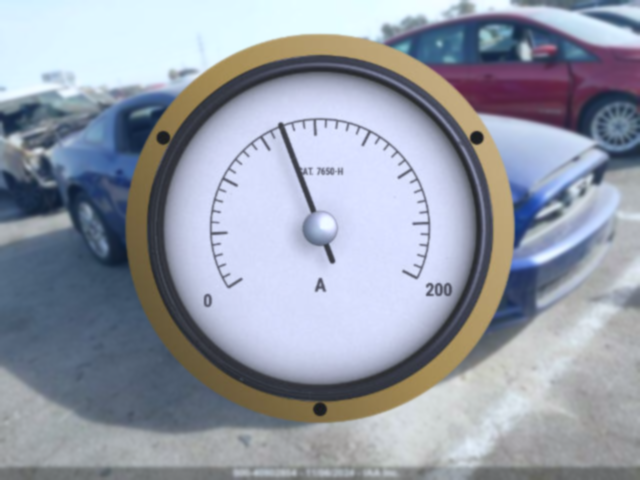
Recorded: 85 A
